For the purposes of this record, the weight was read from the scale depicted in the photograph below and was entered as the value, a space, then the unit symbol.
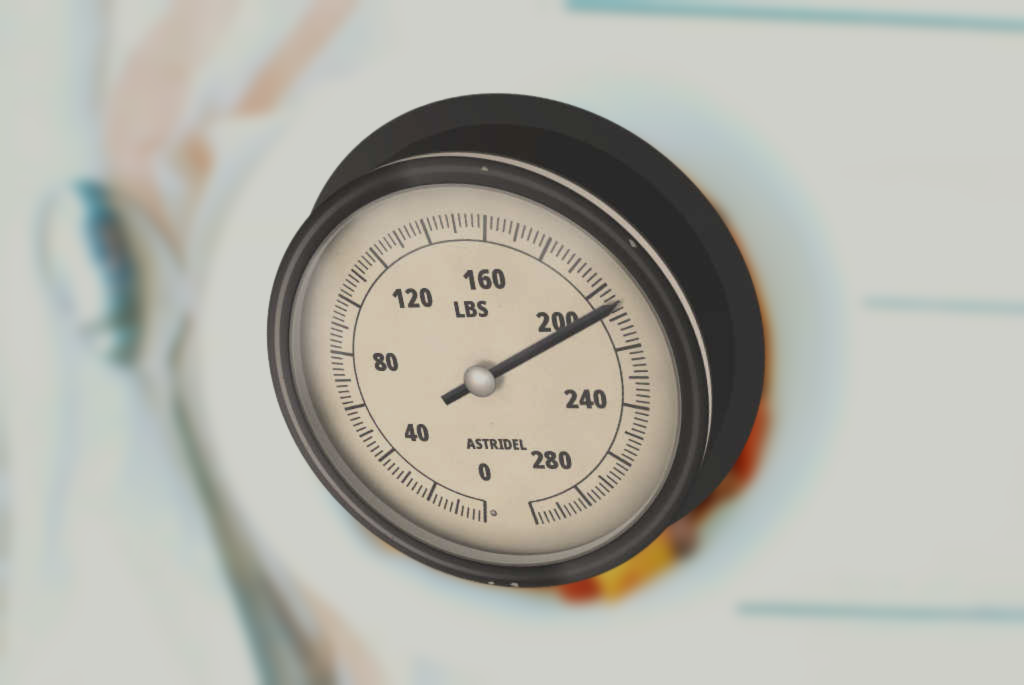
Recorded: 206 lb
